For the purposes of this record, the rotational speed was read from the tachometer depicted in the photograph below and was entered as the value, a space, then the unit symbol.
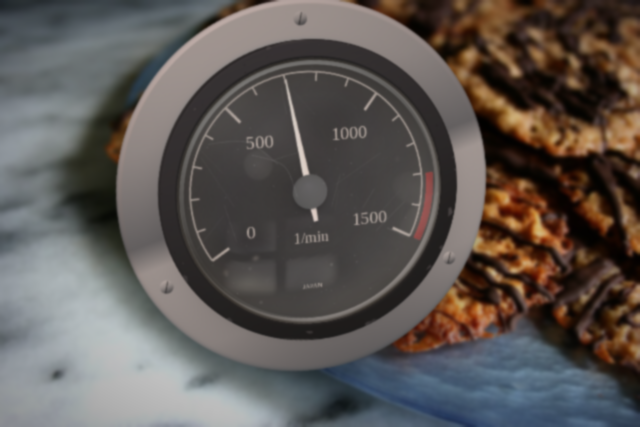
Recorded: 700 rpm
